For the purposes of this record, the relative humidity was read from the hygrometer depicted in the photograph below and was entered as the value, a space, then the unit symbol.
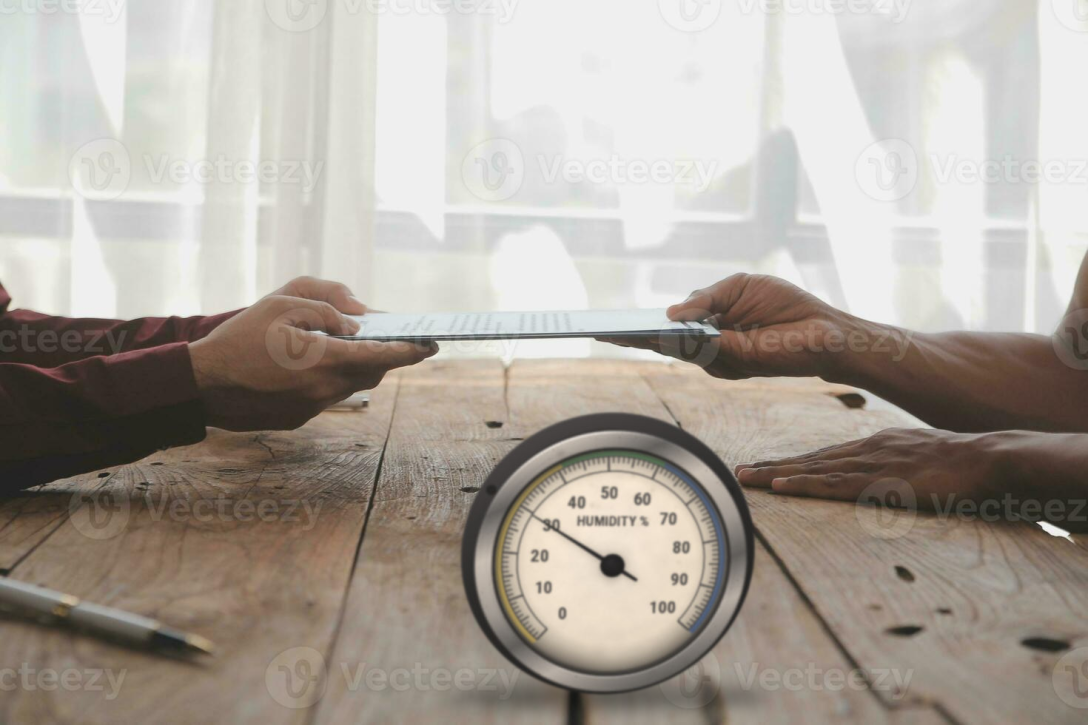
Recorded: 30 %
